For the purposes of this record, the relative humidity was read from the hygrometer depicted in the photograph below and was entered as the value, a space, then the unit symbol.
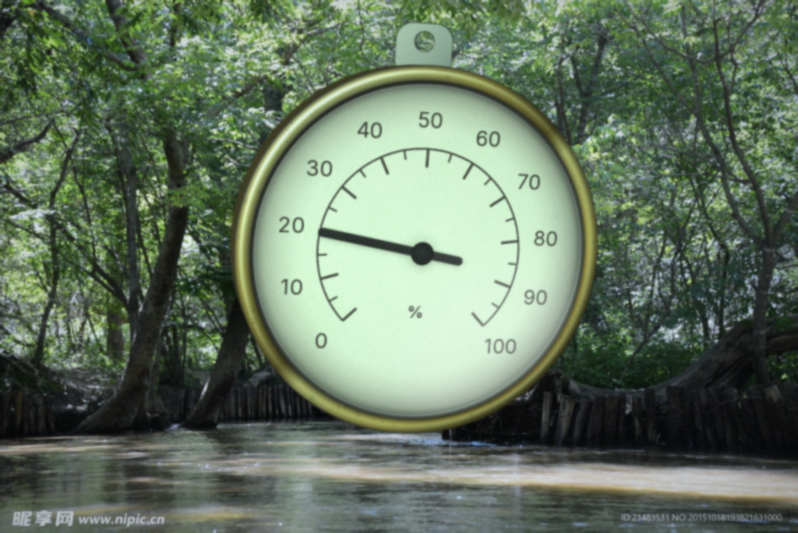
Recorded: 20 %
